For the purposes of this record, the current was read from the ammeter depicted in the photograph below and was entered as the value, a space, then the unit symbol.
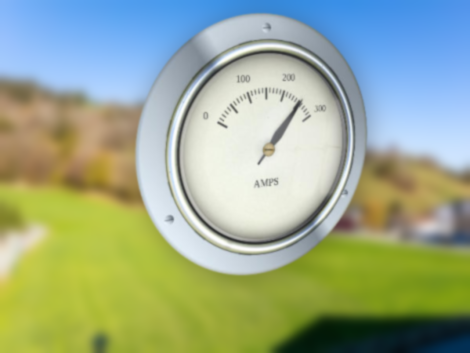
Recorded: 250 A
